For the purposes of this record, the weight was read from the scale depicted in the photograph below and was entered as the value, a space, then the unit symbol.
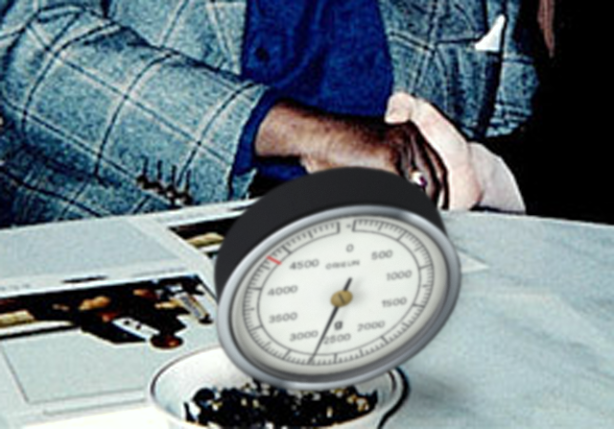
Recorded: 2750 g
